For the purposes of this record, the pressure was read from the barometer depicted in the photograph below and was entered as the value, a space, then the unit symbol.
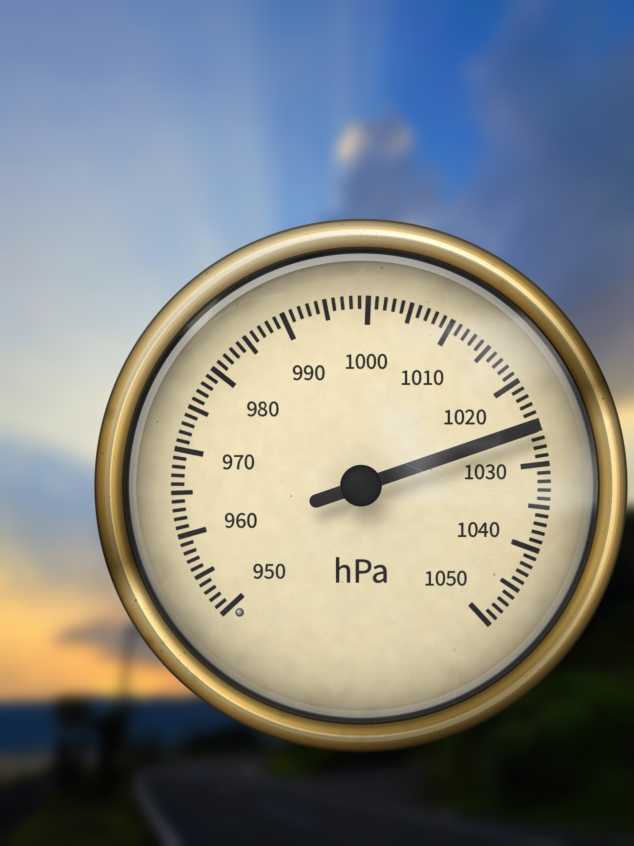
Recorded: 1025.5 hPa
